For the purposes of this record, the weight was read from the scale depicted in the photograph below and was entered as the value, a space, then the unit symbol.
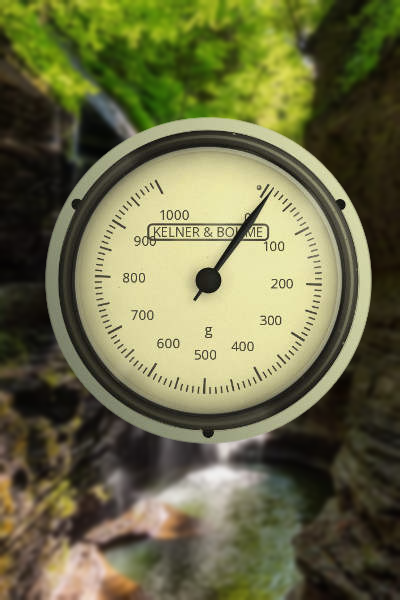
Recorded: 10 g
